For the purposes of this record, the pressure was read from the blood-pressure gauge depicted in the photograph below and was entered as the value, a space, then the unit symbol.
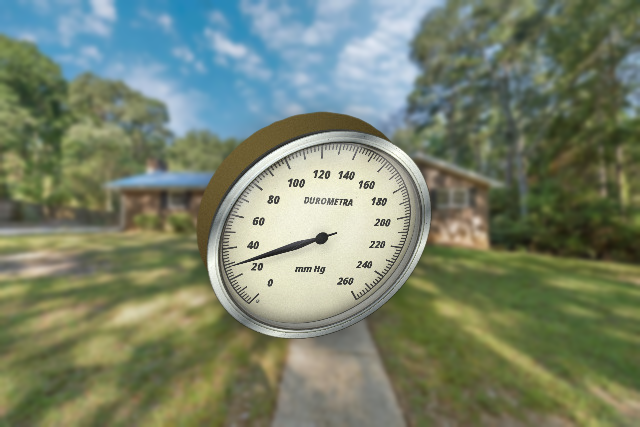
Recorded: 30 mmHg
